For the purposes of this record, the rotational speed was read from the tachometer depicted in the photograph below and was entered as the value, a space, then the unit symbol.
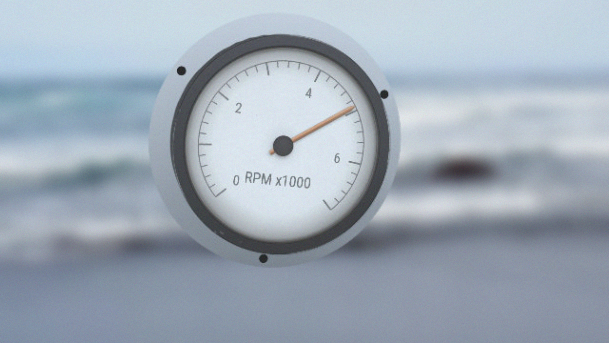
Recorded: 4900 rpm
